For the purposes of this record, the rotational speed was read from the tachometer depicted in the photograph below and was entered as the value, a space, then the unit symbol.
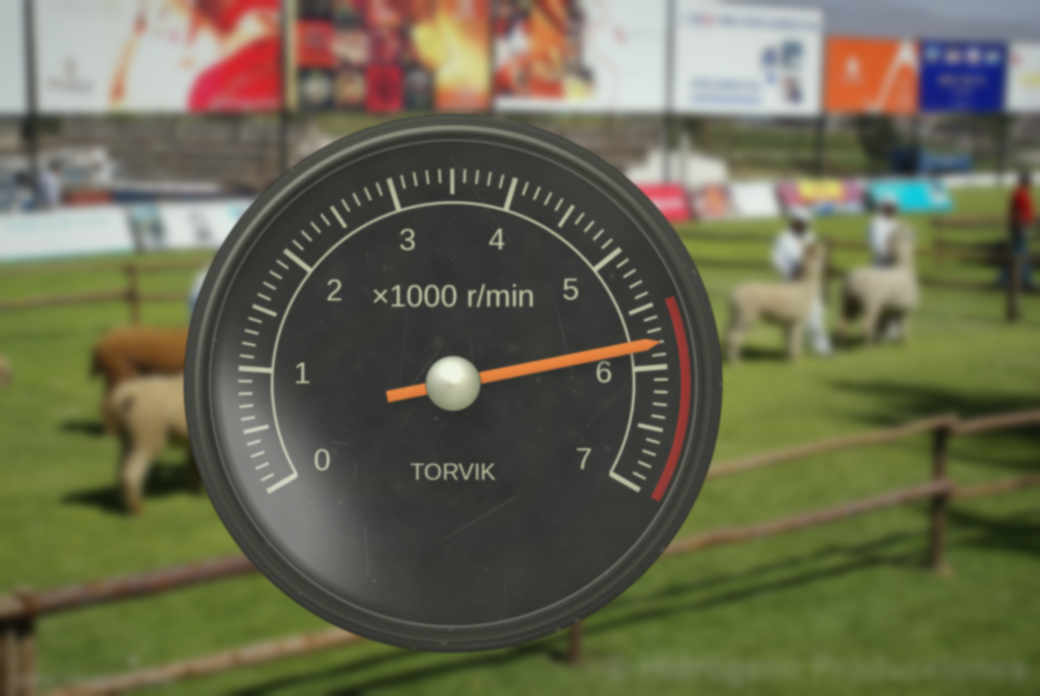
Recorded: 5800 rpm
